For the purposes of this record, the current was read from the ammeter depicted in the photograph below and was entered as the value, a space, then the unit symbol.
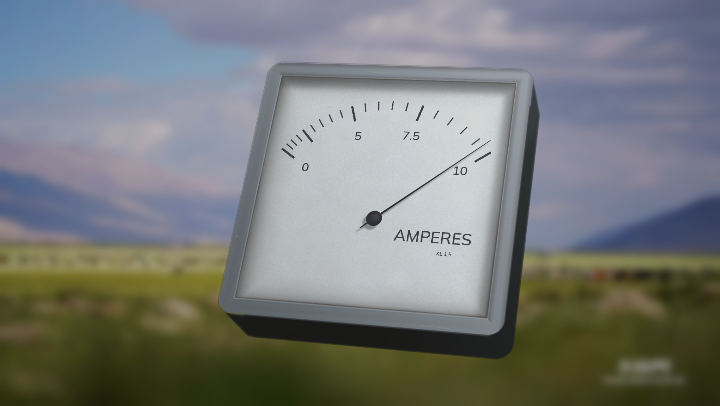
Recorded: 9.75 A
